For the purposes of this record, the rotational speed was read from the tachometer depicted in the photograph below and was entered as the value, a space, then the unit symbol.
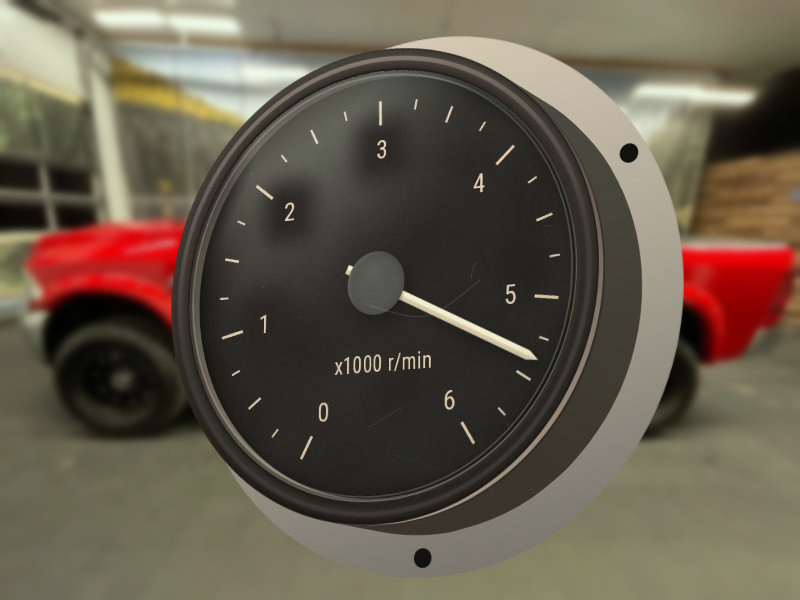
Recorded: 5375 rpm
